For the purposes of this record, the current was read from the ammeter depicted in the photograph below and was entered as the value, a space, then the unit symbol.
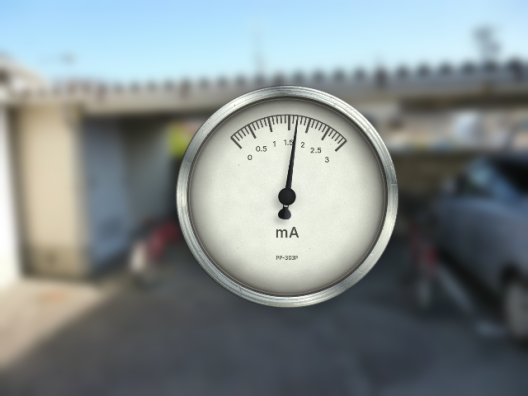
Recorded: 1.7 mA
